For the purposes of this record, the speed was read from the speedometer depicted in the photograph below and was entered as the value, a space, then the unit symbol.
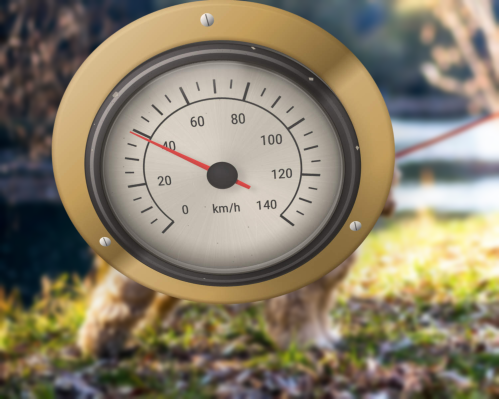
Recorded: 40 km/h
